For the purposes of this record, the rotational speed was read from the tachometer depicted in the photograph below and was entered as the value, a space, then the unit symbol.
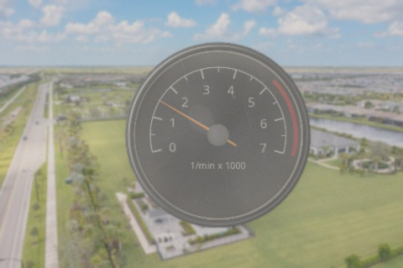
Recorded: 1500 rpm
